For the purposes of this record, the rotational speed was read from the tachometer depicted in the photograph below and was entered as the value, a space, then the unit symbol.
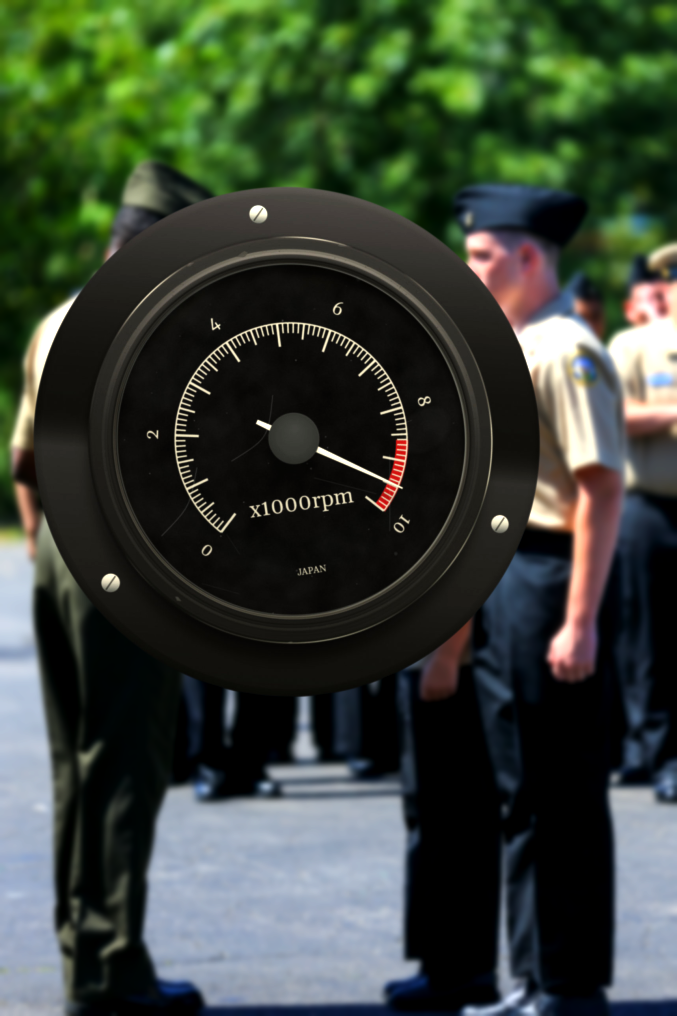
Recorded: 9500 rpm
